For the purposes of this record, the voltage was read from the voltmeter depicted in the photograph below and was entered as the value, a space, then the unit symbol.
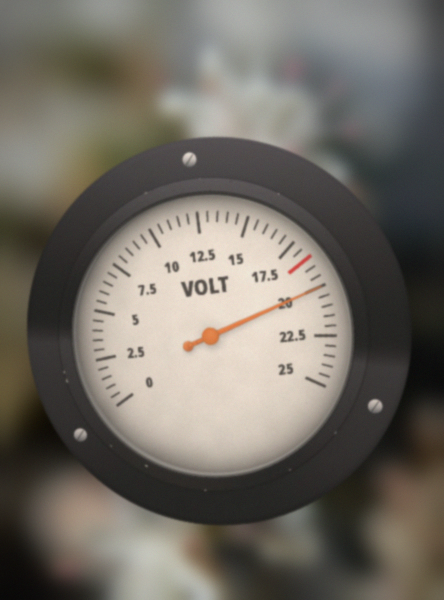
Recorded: 20 V
